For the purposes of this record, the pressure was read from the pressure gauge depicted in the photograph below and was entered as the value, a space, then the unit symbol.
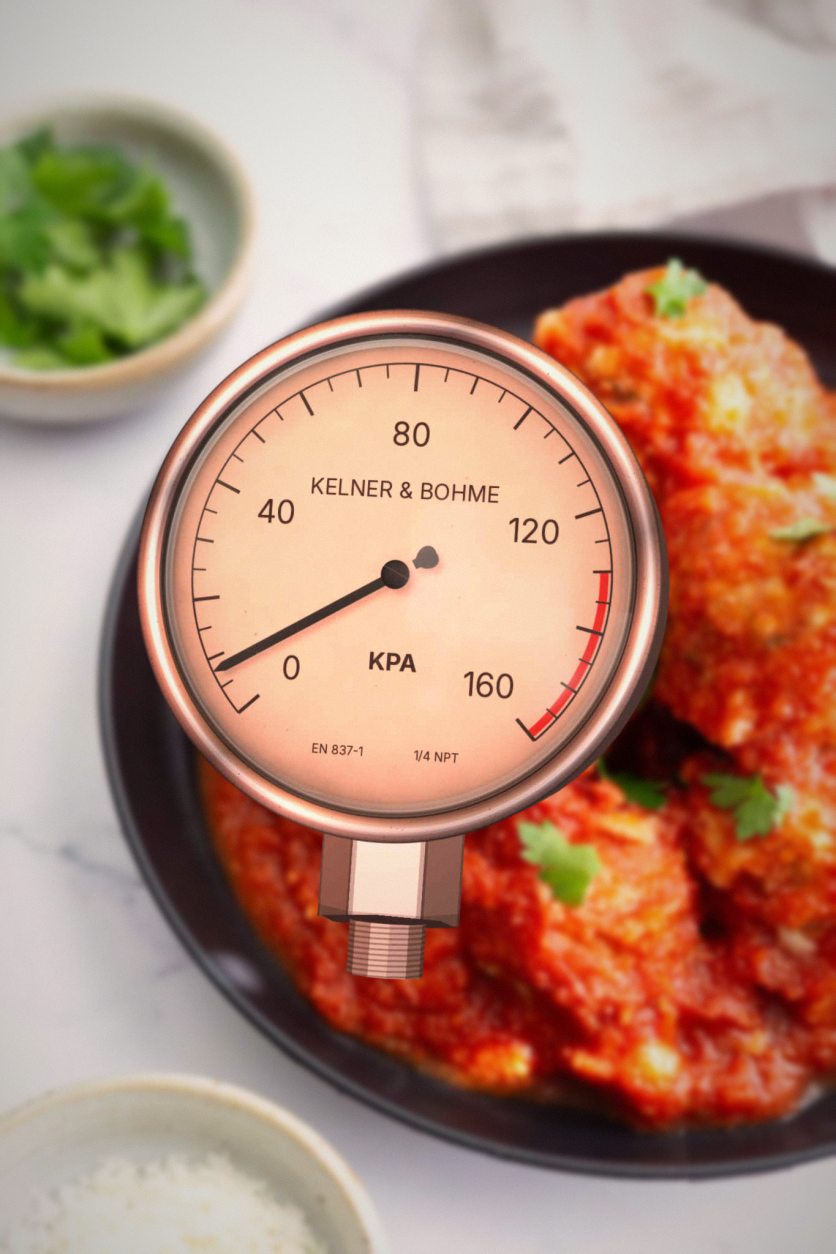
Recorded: 7.5 kPa
